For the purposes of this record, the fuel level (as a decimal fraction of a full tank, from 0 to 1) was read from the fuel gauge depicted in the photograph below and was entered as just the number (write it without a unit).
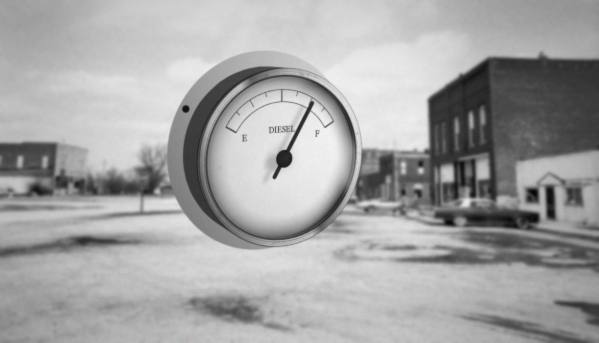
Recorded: 0.75
